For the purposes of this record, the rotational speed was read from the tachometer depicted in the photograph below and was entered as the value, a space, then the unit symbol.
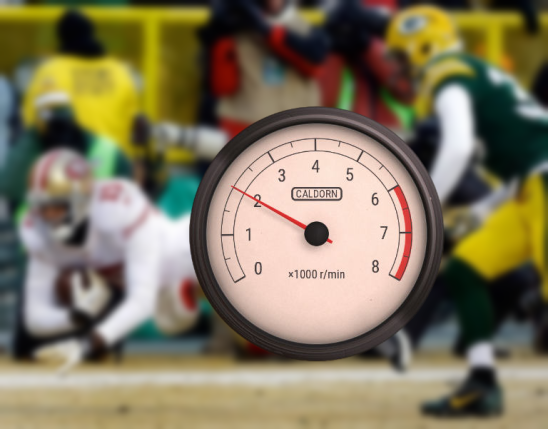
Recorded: 2000 rpm
